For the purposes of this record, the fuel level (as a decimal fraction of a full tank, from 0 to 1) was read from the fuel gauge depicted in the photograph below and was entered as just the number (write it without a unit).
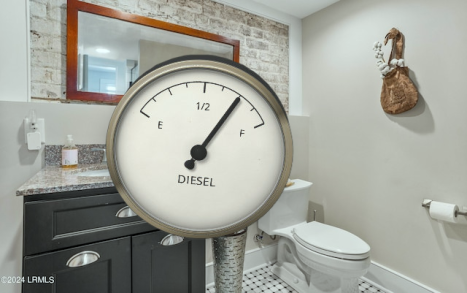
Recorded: 0.75
